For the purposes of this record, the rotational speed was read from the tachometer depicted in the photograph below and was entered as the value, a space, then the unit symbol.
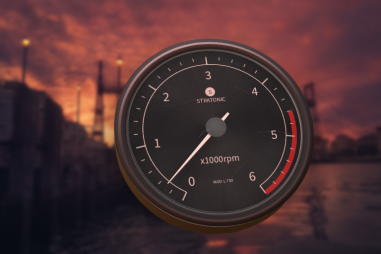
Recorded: 300 rpm
